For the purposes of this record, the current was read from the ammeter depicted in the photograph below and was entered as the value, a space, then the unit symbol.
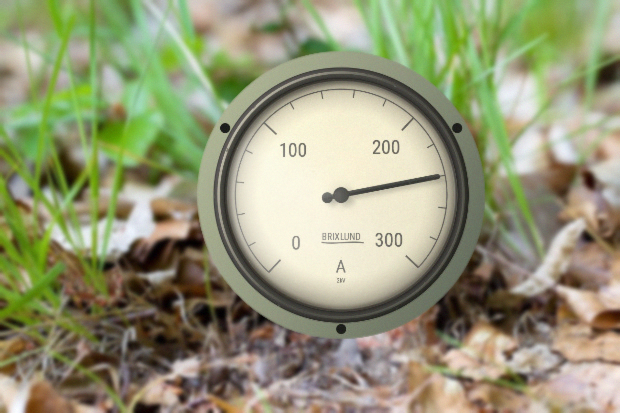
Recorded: 240 A
